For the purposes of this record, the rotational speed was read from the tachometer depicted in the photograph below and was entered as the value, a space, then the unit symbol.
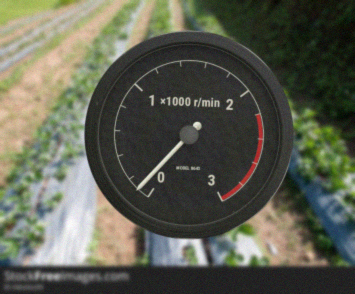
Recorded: 100 rpm
